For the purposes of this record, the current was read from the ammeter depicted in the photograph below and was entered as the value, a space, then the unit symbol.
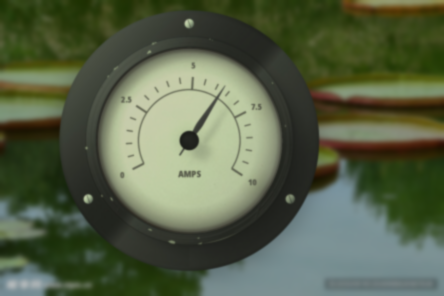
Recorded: 6.25 A
